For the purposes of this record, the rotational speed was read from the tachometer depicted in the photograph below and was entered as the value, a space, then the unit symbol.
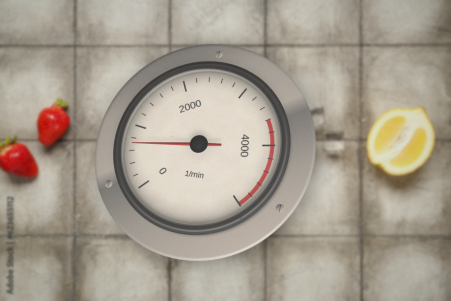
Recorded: 700 rpm
